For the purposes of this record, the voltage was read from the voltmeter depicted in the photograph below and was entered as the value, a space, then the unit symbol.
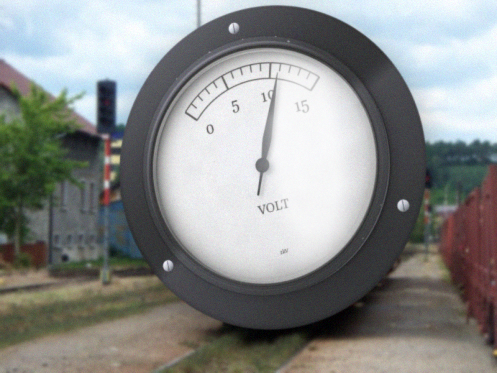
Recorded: 11 V
